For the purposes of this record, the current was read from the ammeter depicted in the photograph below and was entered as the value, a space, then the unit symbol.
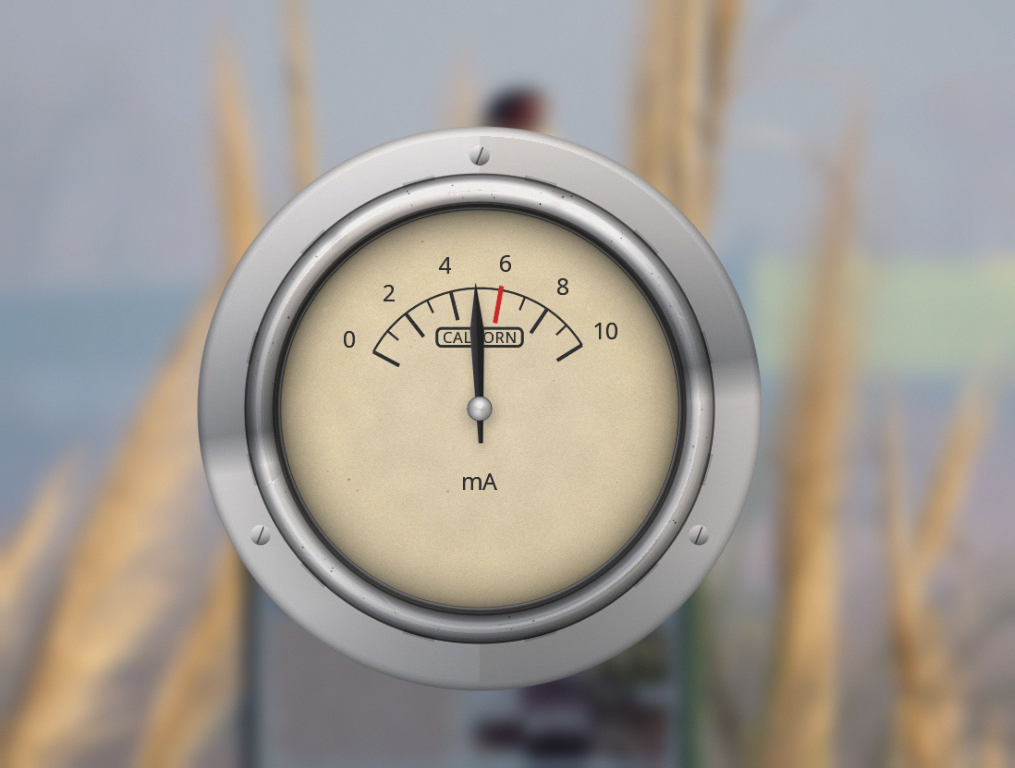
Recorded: 5 mA
